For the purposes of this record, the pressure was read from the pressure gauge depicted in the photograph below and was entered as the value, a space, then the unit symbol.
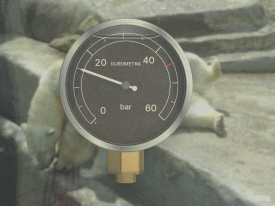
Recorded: 15 bar
